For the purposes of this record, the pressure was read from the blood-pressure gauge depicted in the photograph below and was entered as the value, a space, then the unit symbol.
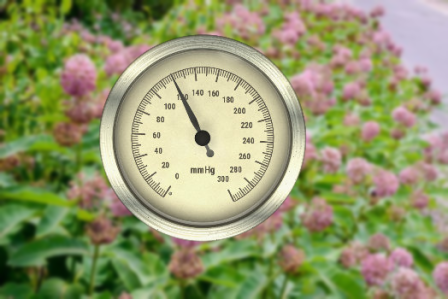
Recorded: 120 mmHg
